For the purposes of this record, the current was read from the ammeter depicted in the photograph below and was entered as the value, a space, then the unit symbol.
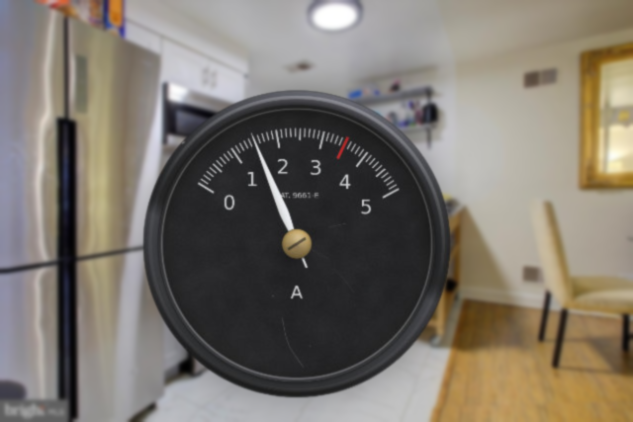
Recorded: 1.5 A
